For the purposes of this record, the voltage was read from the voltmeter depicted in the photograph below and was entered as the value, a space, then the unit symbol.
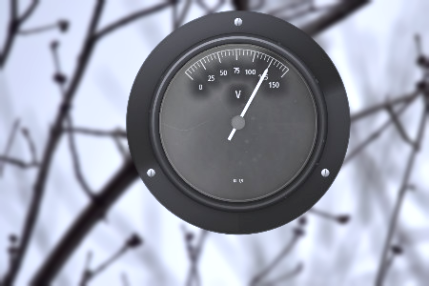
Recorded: 125 V
